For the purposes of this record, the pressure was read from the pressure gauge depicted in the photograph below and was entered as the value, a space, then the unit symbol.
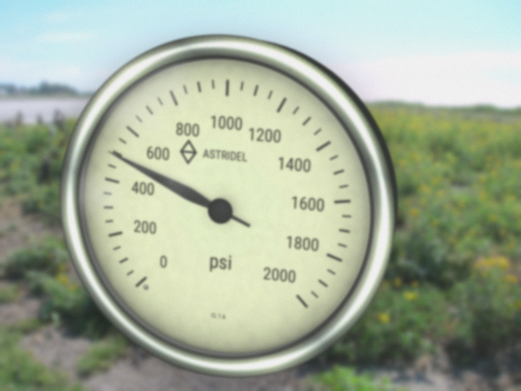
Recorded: 500 psi
